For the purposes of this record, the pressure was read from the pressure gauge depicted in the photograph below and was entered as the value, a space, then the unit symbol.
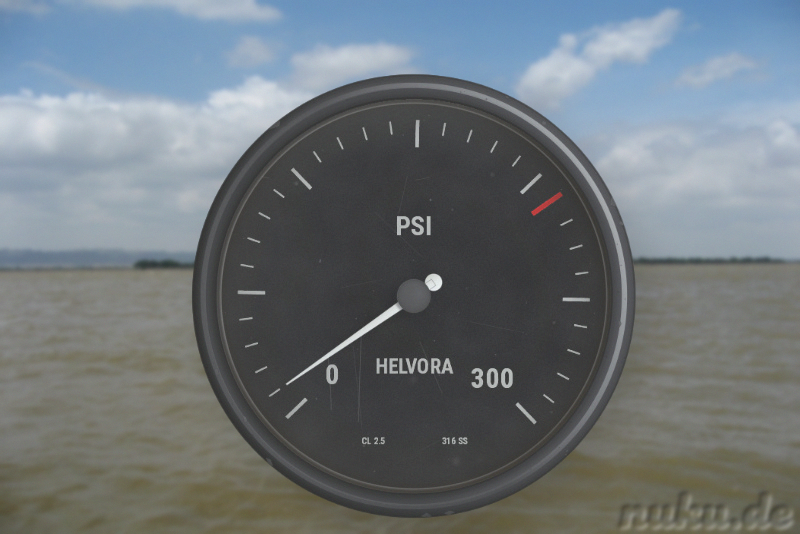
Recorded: 10 psi
